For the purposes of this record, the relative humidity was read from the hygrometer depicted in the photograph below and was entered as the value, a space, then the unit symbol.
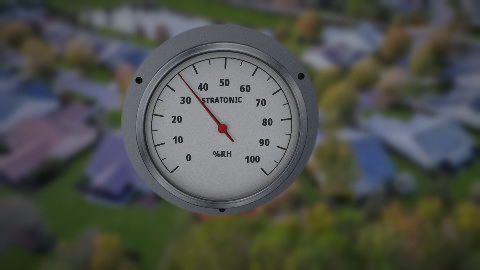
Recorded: 35 %
